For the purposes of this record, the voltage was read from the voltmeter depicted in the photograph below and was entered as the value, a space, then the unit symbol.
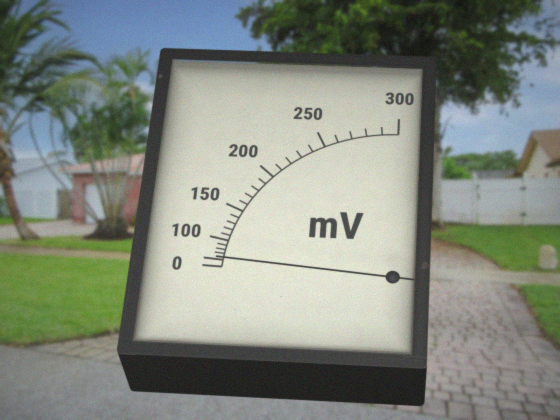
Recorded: 50 mV
